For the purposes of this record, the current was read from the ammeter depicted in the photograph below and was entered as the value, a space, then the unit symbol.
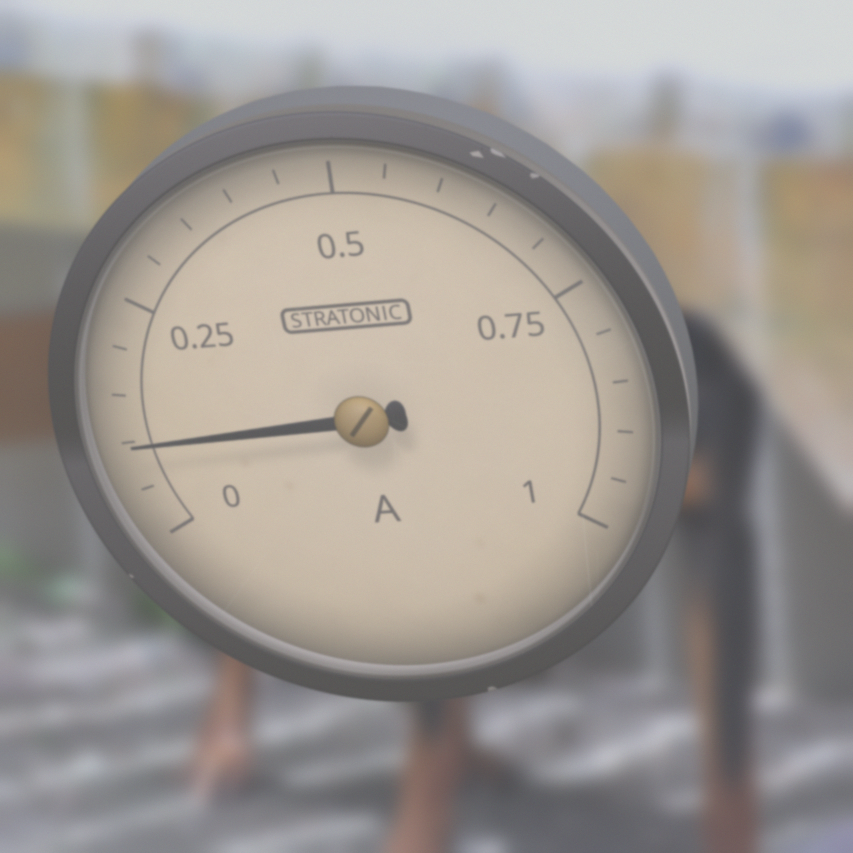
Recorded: 0.1 A
